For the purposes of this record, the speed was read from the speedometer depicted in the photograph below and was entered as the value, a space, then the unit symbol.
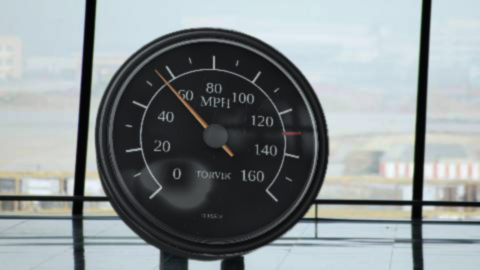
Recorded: 55 mph
